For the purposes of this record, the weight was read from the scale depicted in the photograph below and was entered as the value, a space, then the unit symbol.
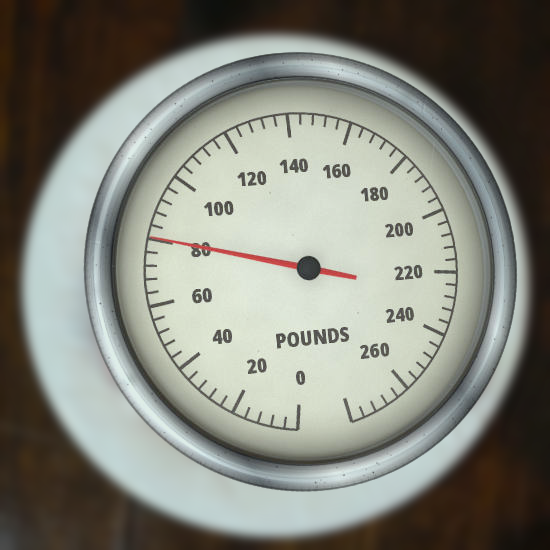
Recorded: 80 lb
